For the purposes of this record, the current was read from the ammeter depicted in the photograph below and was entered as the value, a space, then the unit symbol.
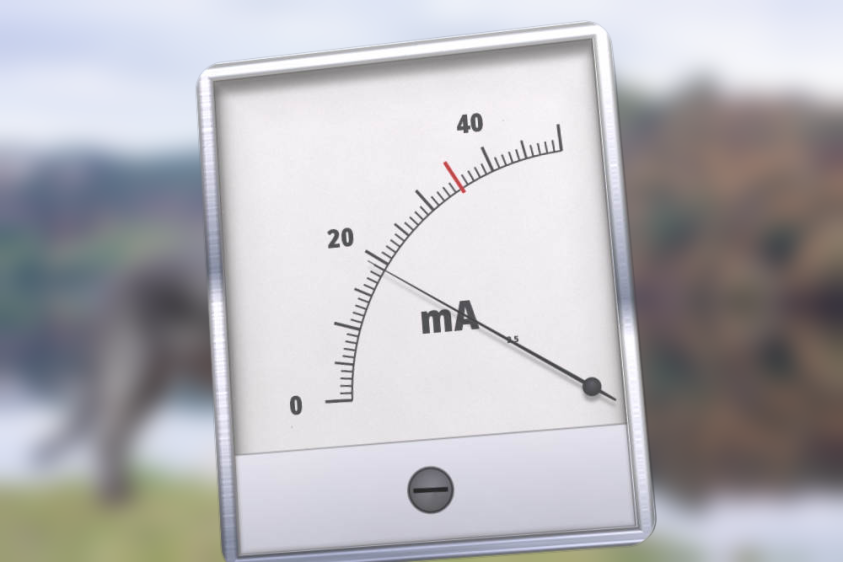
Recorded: 19 mA
